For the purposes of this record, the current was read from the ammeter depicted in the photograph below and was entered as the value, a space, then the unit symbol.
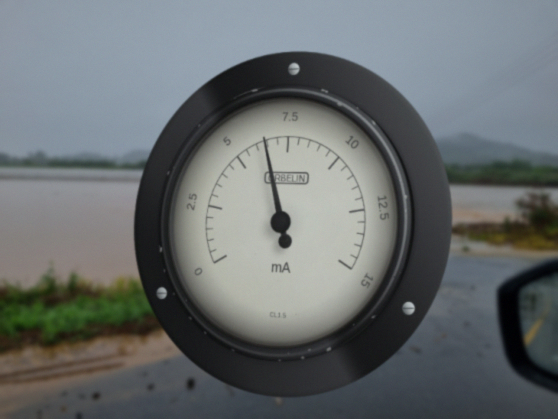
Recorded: 6.5 mA
